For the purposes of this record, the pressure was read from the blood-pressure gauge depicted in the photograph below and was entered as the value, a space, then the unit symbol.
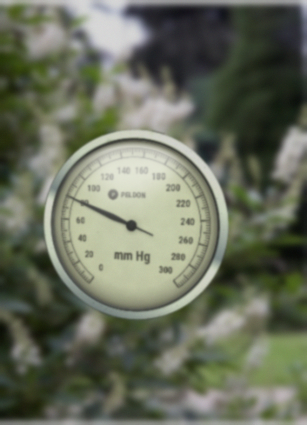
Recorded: 80 mmHg
